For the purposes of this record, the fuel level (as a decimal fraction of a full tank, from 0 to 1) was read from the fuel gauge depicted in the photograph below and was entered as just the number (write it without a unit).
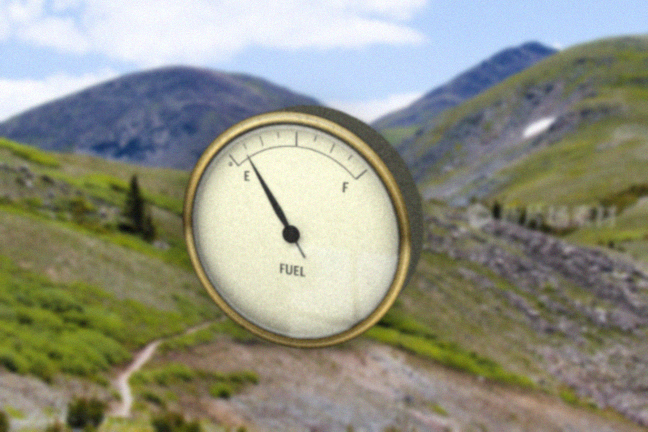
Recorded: 0.125
